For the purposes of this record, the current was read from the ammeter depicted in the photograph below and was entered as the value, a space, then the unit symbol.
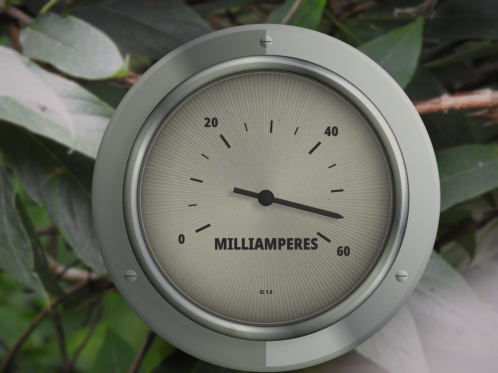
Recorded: 55 mA
